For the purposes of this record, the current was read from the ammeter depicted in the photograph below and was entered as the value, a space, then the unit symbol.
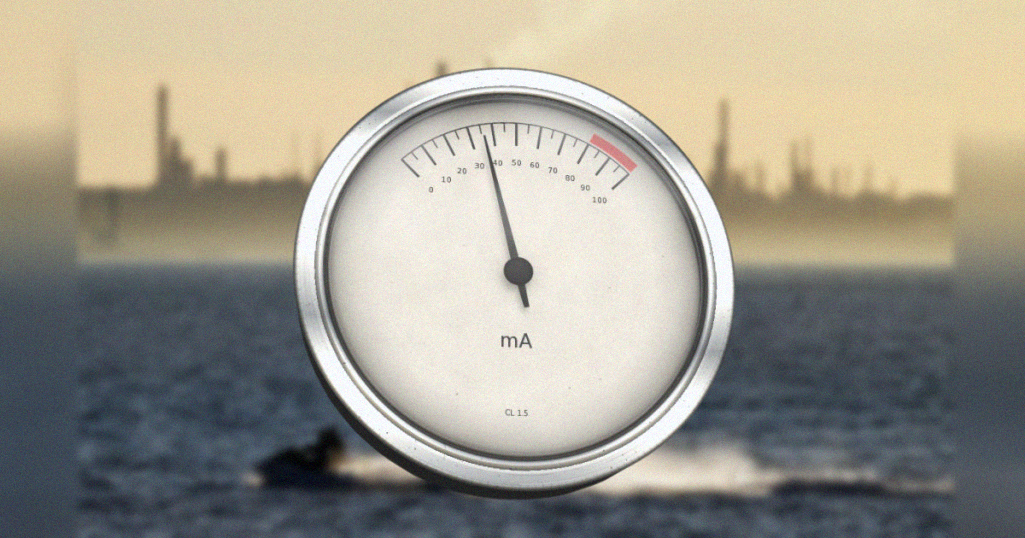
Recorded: 35 mA
